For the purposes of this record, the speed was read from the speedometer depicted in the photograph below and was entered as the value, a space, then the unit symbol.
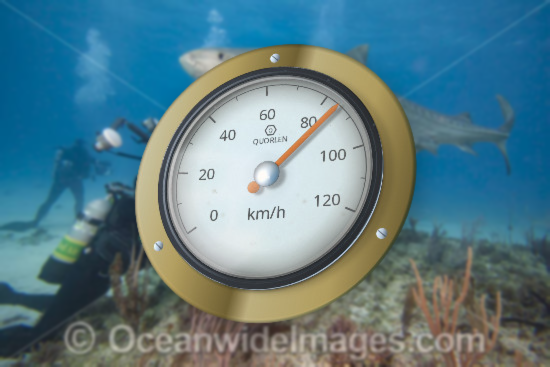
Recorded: 85 km/h
